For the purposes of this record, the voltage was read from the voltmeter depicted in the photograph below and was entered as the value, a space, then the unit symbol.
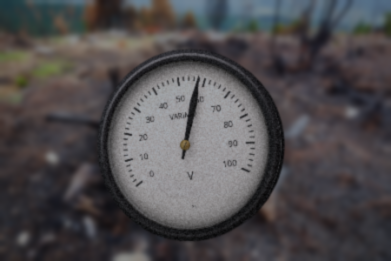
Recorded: 58 V
